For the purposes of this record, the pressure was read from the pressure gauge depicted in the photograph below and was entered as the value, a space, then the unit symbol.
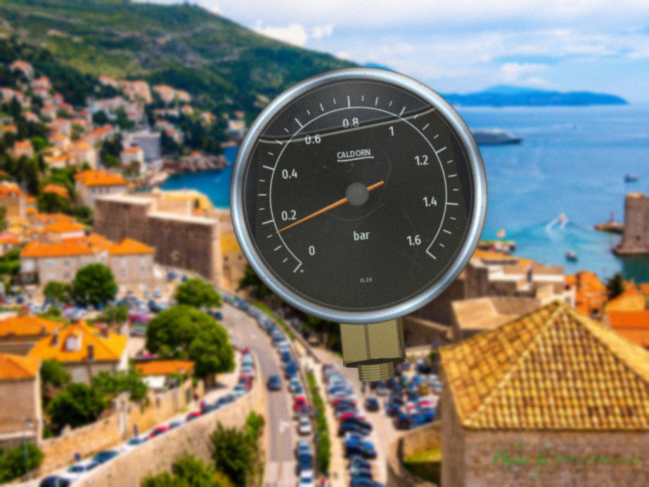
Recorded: 0.15 bar
